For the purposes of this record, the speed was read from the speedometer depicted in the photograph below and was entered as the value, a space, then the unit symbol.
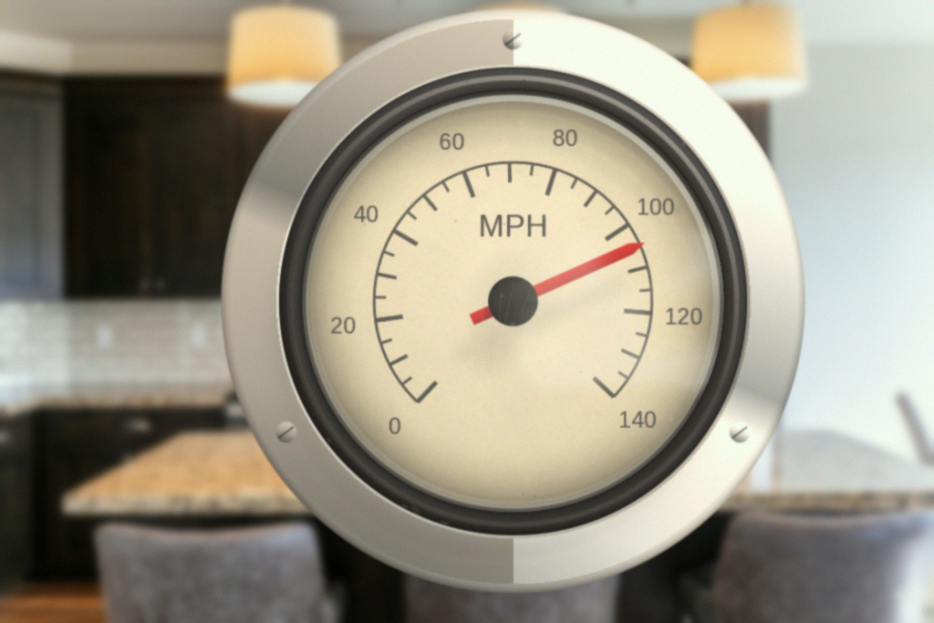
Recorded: 105 mph
